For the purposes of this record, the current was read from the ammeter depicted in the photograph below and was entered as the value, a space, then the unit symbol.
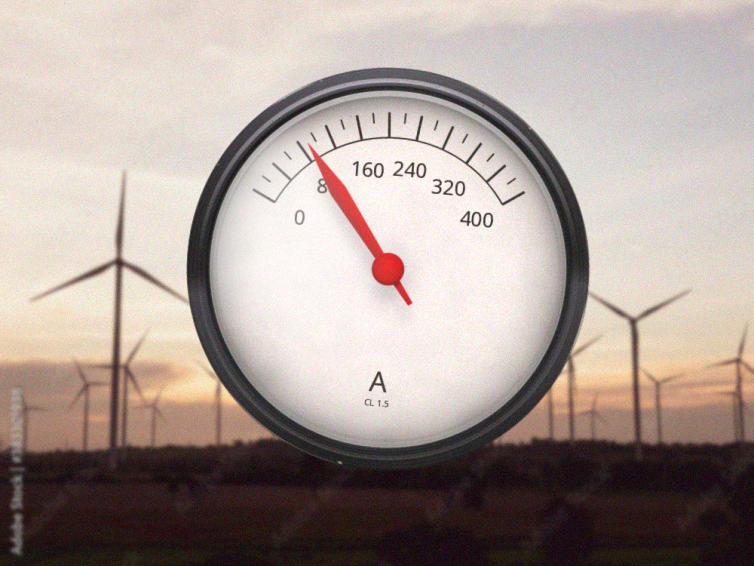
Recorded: 90 A
